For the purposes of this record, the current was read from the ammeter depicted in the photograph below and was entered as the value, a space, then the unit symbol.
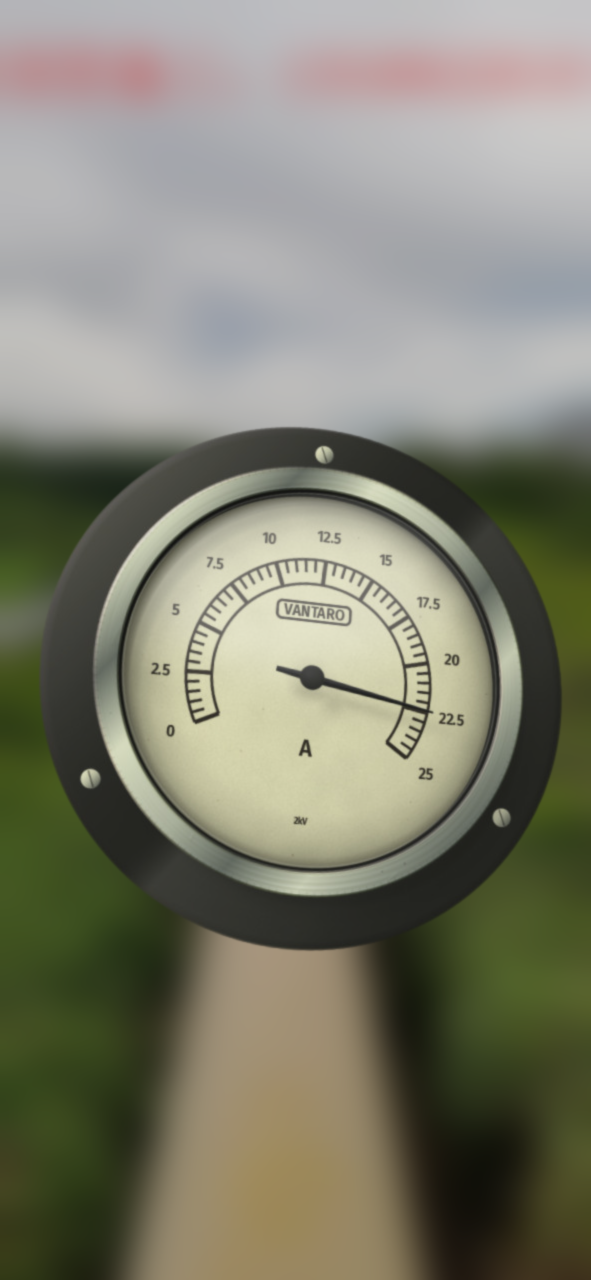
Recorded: 22.5 A
